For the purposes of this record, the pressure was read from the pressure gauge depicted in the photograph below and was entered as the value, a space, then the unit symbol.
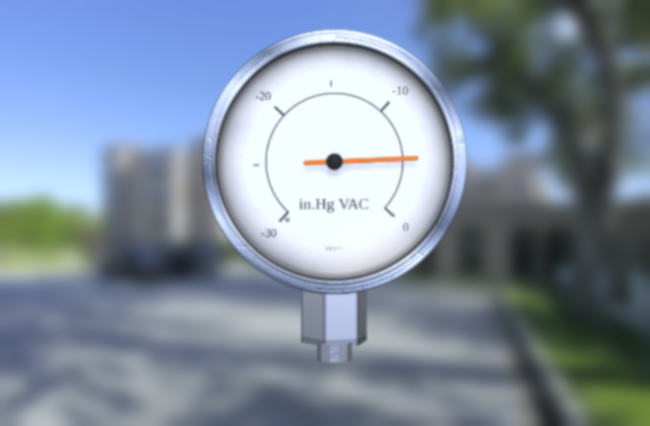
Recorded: -5 inHg
